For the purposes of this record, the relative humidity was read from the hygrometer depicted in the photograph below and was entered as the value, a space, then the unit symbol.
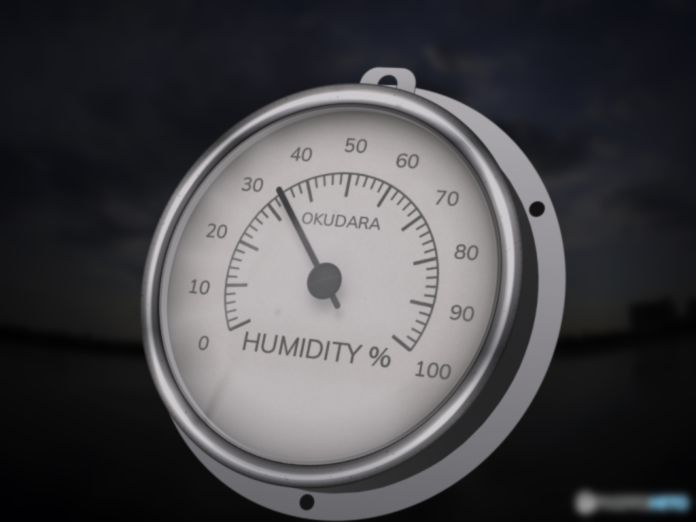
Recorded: 34 %
